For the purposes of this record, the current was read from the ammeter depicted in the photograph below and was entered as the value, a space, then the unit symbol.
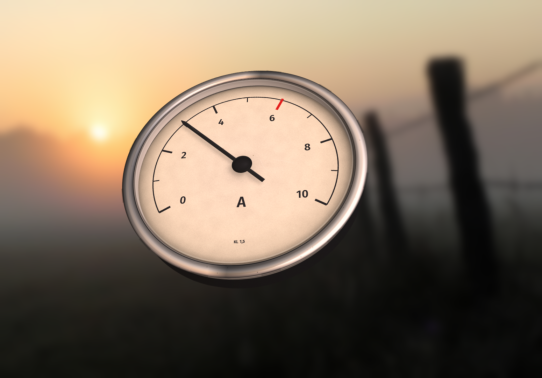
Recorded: 3 A
